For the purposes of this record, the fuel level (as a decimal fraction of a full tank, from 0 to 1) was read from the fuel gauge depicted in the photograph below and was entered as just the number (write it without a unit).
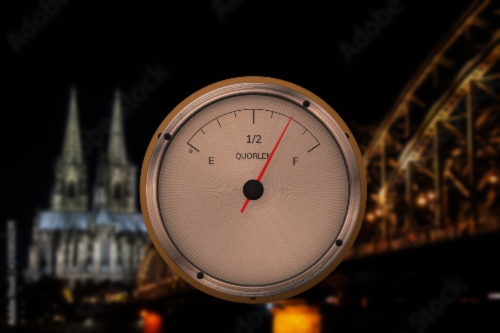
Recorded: 0.75
